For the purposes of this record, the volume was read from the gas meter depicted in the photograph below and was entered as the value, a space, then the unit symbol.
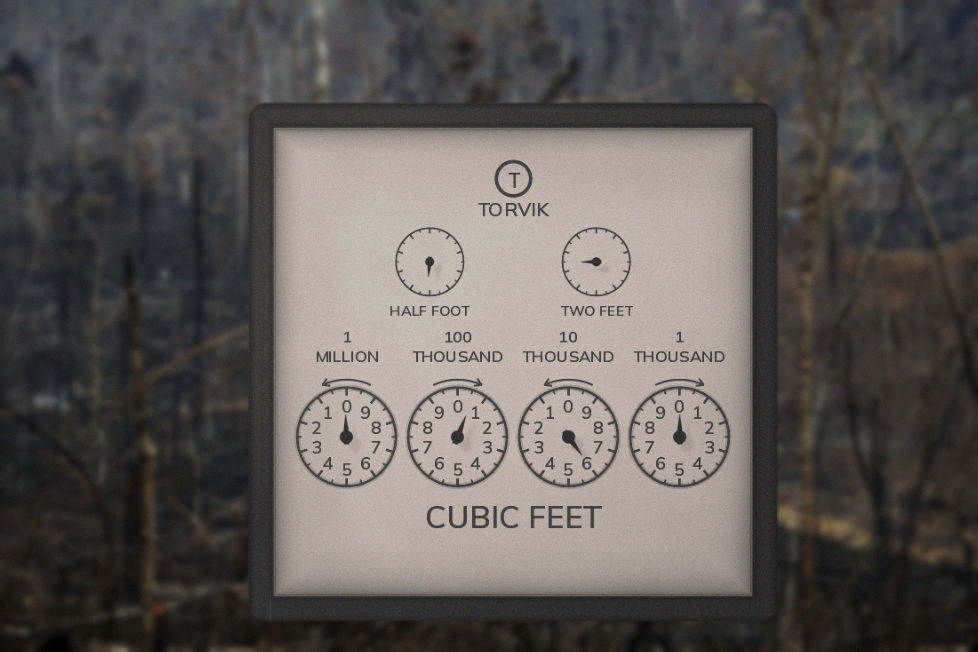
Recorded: 6000 ft³
